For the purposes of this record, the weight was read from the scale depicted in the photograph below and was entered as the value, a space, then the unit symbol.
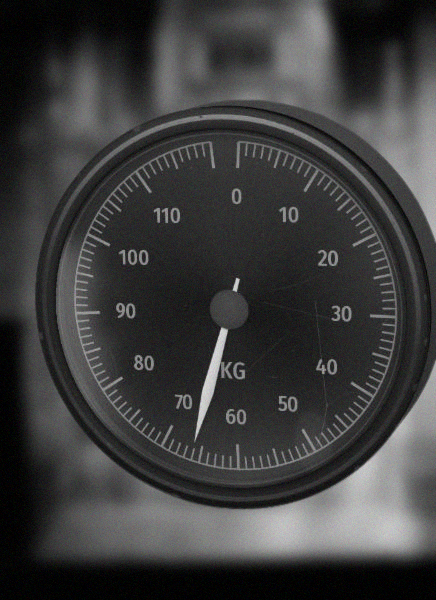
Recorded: 66 kg
